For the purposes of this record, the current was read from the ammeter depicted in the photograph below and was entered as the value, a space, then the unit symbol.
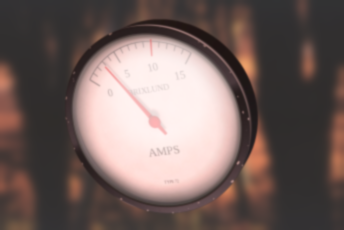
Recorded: 3 A
